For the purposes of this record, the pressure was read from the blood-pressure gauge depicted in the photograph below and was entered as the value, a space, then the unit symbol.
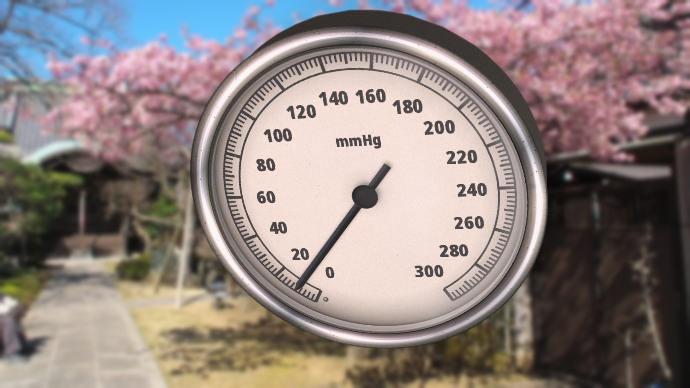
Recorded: 10 mmHg
